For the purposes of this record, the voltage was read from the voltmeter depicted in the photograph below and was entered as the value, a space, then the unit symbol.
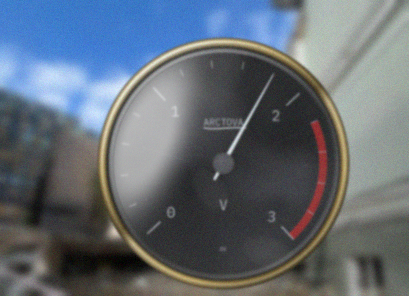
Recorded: 1.8 V
